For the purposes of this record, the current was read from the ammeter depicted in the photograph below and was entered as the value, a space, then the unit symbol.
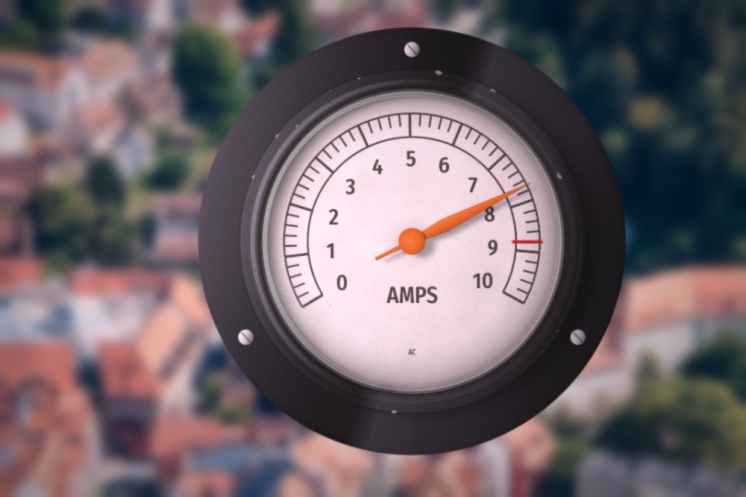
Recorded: 7.7 A
